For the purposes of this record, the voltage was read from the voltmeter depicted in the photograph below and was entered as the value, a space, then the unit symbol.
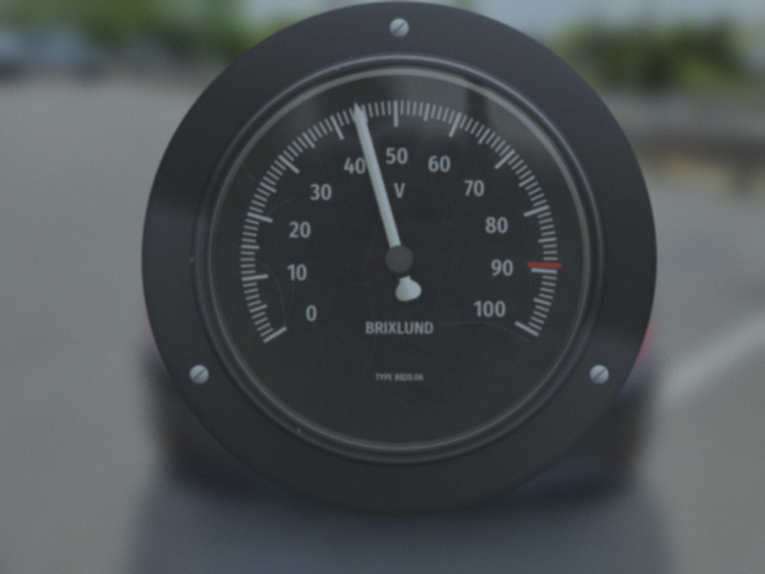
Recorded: 44 V
